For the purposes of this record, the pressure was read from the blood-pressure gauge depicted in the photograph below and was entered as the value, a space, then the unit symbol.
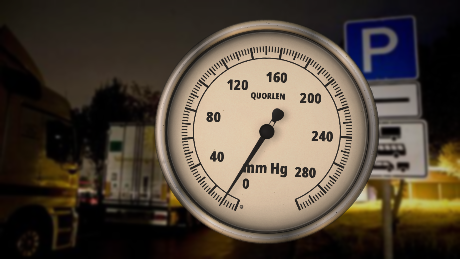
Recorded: 10 mmHg
